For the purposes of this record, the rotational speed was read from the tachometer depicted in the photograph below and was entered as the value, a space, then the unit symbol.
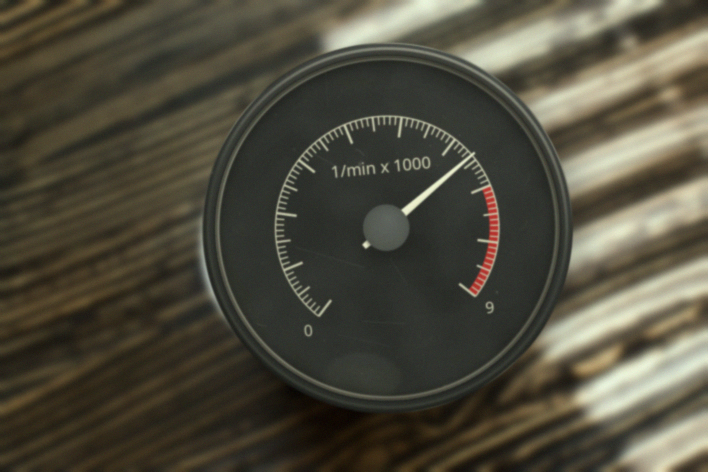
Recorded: 6400 rpm
